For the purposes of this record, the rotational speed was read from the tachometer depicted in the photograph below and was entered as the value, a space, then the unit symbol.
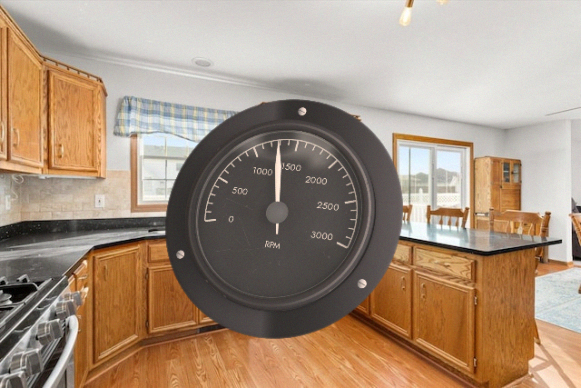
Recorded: 1300 rpm
